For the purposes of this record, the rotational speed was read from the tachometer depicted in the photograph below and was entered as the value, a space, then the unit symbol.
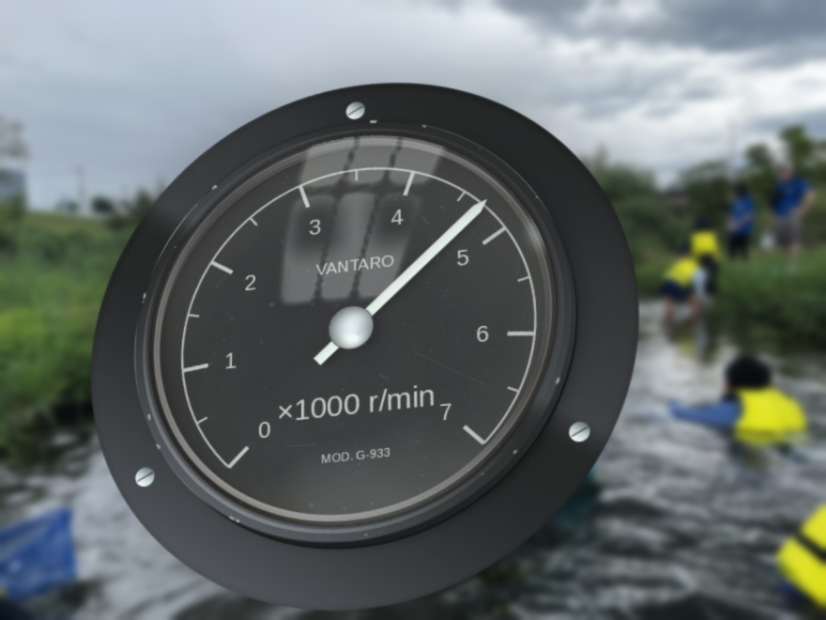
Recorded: 4750 rpm
